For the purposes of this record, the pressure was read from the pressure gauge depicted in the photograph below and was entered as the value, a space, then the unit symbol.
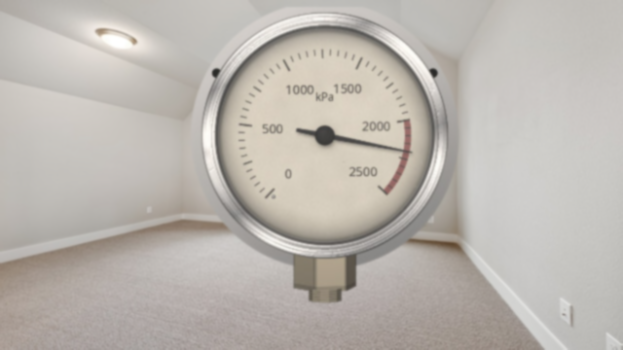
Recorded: 2200 kPa
